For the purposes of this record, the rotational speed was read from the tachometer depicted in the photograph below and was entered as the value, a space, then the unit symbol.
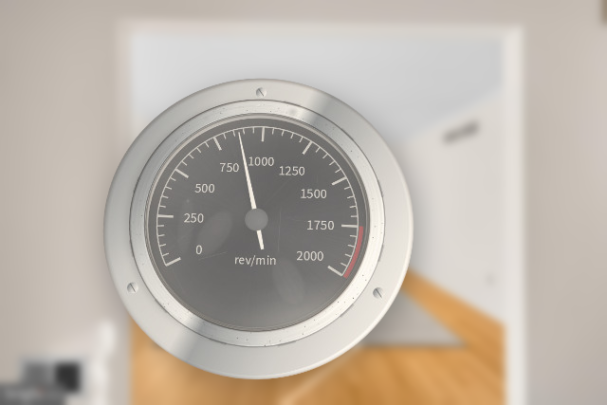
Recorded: 875 rpm
